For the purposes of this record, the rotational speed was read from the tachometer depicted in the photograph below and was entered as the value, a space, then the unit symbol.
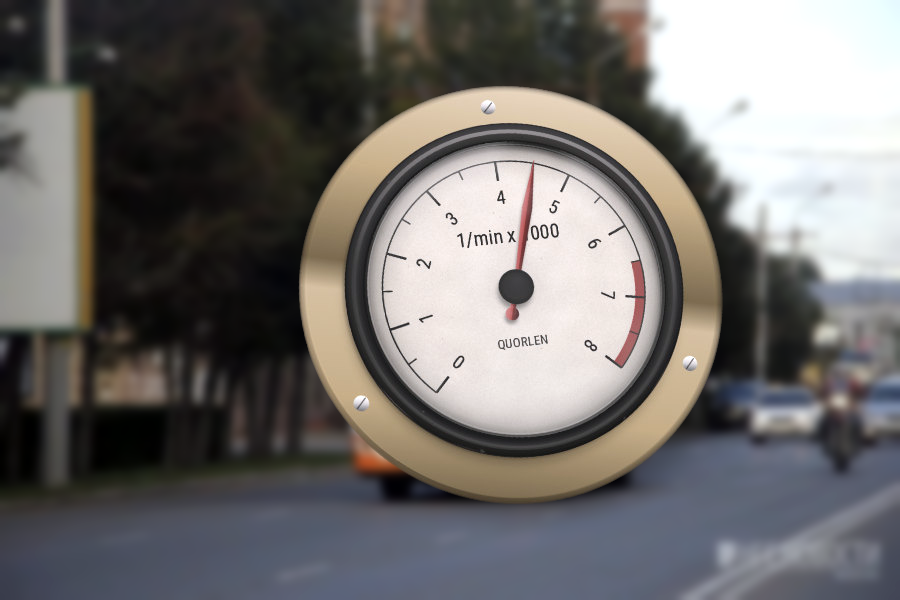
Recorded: 4500 rpm
